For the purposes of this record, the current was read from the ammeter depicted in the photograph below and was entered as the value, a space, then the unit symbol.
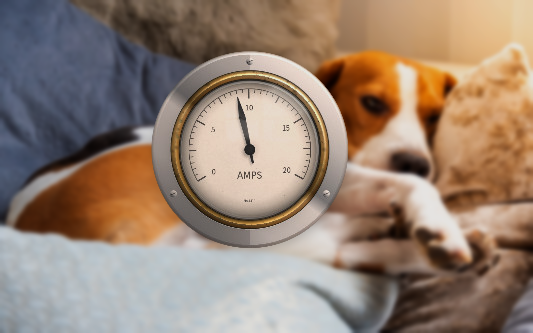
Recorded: 9 A
